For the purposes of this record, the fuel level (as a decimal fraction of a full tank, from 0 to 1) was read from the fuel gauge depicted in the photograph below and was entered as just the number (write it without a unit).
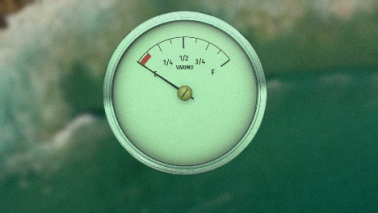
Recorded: 0
